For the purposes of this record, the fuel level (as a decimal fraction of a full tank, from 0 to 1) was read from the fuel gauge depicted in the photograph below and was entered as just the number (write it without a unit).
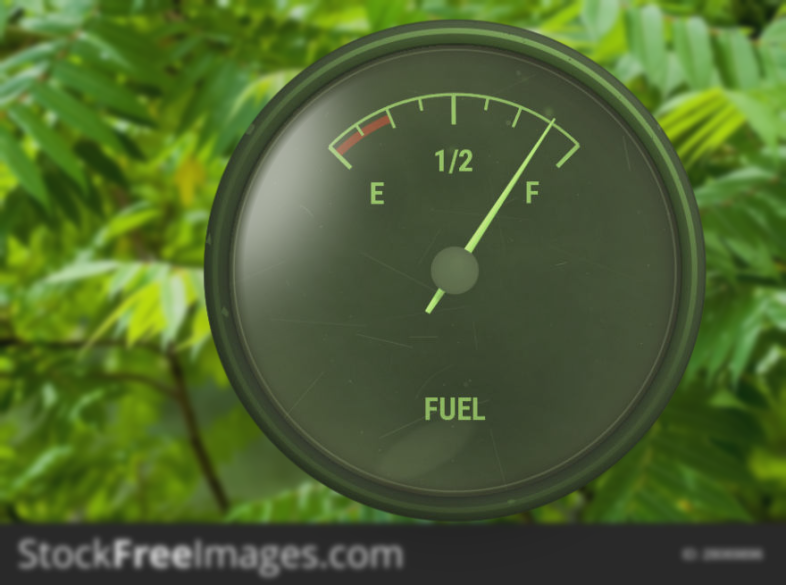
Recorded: 0.875
